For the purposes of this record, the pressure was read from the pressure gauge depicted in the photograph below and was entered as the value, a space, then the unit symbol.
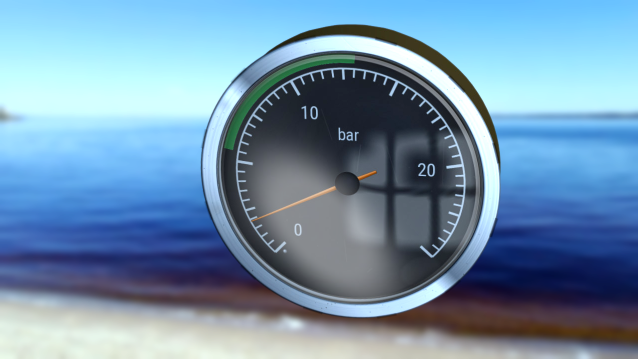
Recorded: 2 bar
